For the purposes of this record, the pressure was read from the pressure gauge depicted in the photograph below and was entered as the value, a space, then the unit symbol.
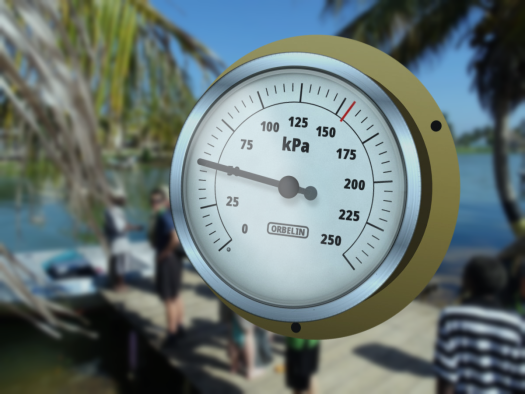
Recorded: 50 kPa
